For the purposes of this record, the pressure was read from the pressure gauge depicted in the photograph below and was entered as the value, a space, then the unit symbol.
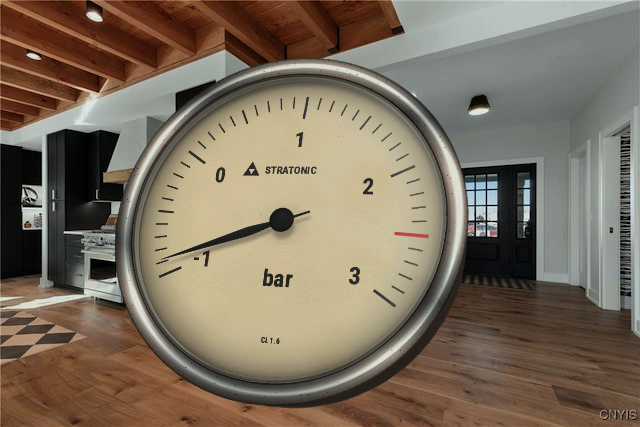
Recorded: -0.9 bar
